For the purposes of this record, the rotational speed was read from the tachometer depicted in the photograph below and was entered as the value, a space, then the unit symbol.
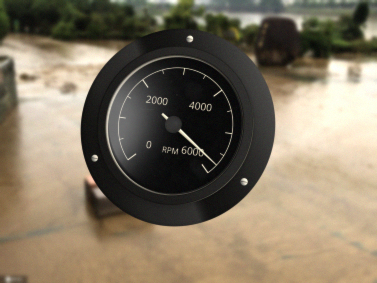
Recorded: 5750 rpm
